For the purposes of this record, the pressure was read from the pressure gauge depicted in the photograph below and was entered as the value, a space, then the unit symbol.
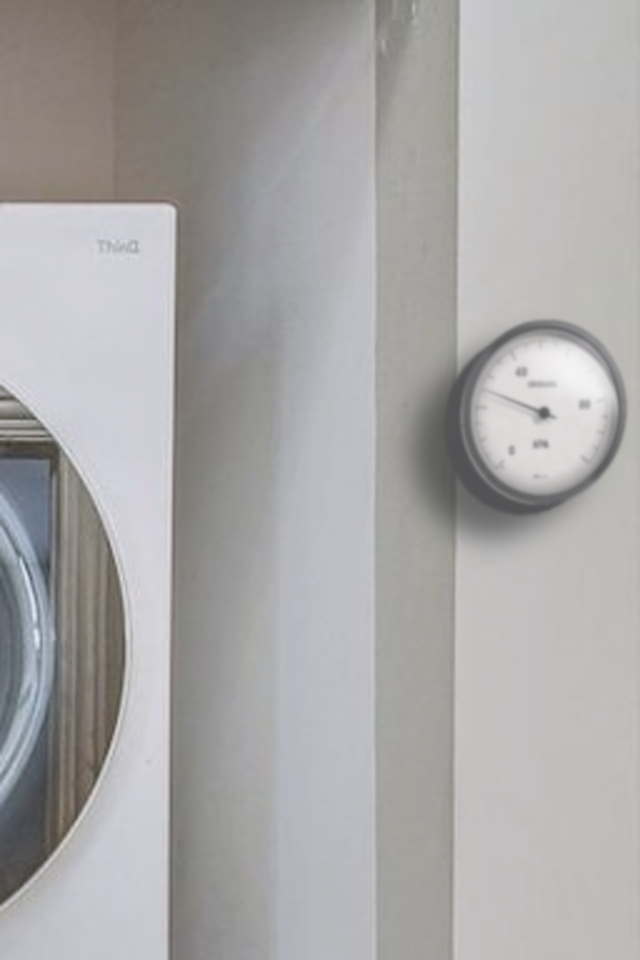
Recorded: 25 kPa
